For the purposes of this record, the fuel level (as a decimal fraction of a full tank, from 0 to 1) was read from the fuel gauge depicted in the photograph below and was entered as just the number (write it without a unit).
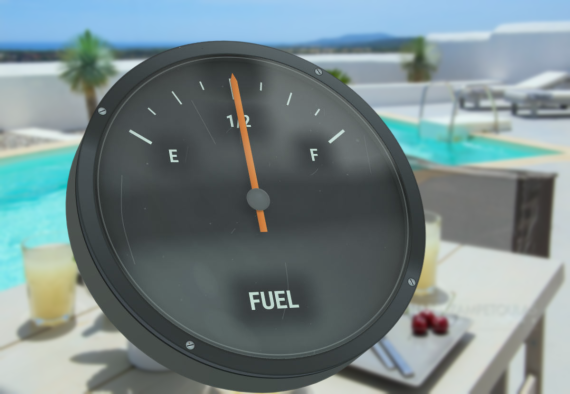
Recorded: 0.5
